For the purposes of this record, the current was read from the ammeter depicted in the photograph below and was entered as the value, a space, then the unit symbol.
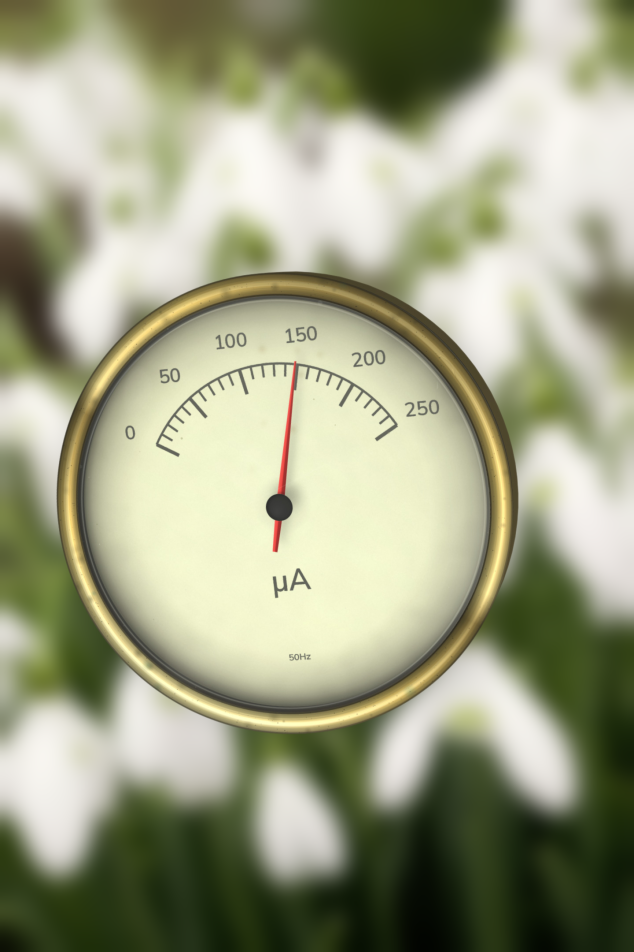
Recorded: 150 µA
